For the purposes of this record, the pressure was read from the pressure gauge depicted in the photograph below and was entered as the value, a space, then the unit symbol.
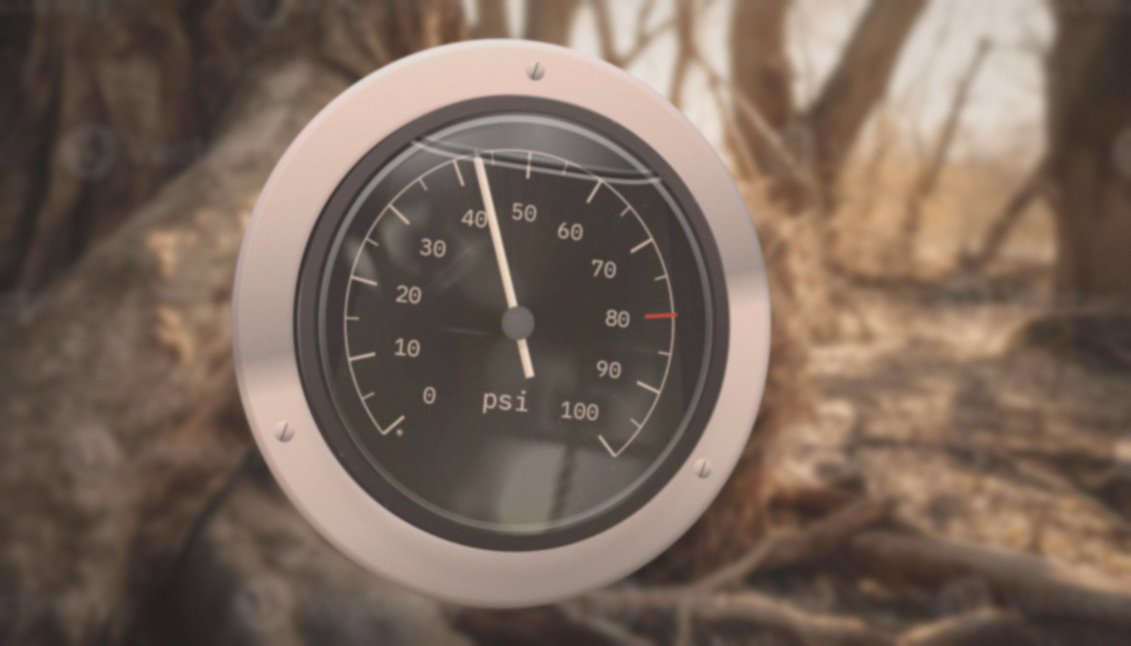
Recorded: 42.5 psi
